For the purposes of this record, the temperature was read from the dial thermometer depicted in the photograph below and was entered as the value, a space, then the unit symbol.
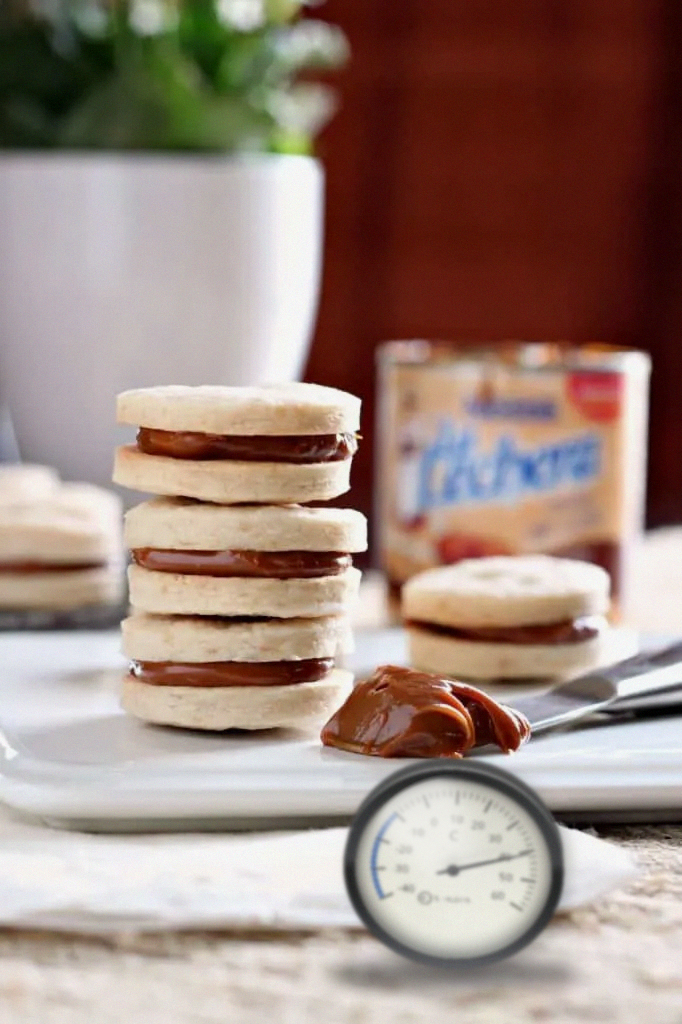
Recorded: 40 °C
